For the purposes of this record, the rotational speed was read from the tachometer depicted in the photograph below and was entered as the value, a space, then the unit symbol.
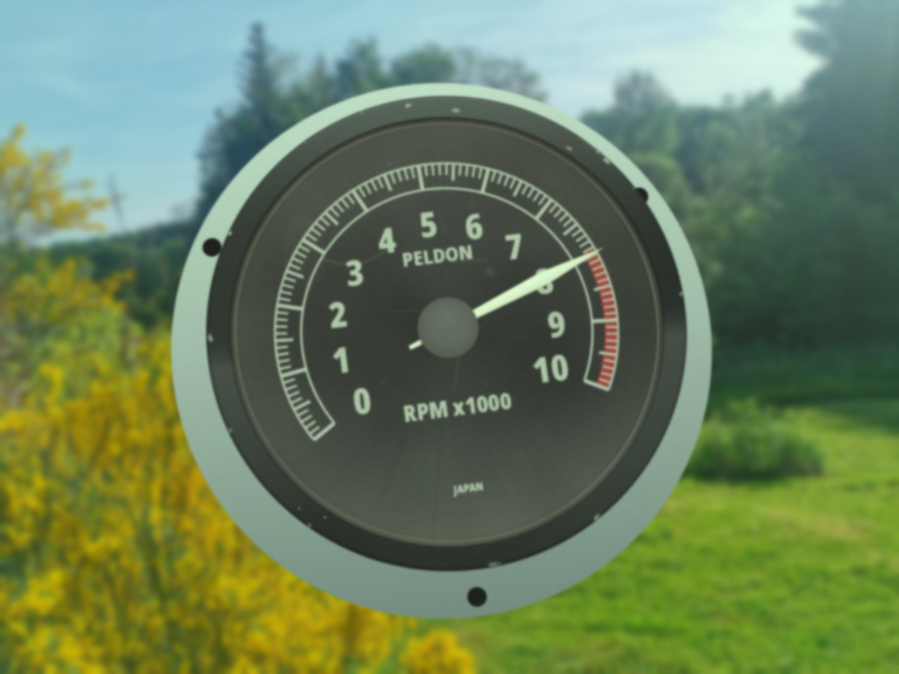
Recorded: 8000 rpm
